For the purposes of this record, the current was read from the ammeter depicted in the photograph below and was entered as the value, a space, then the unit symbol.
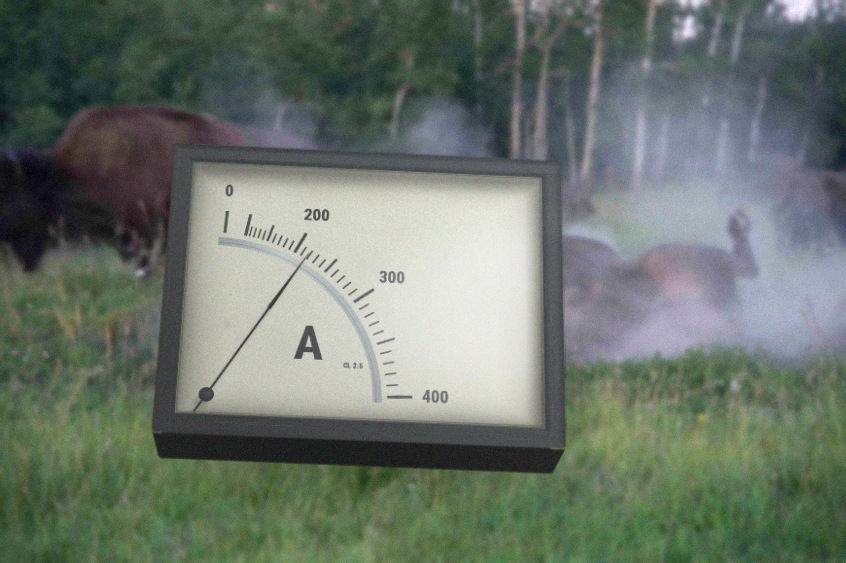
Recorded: 220 A
